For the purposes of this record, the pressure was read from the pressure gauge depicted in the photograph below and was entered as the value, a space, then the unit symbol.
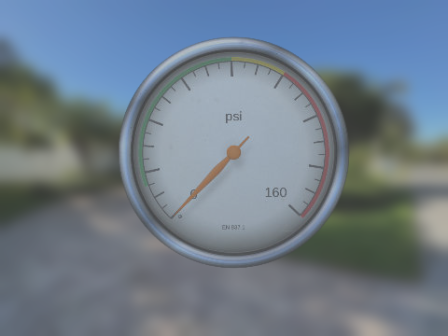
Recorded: 0 psi
